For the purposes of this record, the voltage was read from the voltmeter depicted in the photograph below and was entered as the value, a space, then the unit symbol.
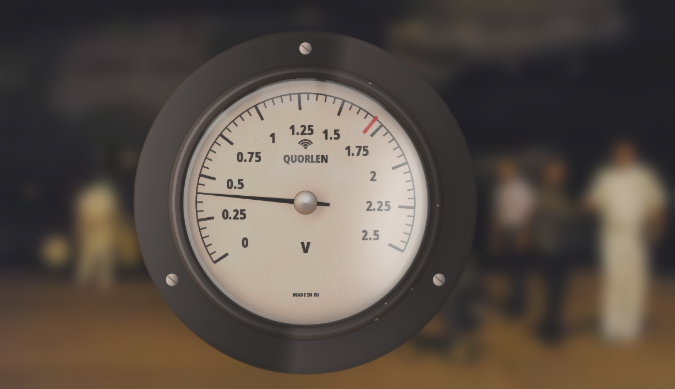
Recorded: 0.4 V
